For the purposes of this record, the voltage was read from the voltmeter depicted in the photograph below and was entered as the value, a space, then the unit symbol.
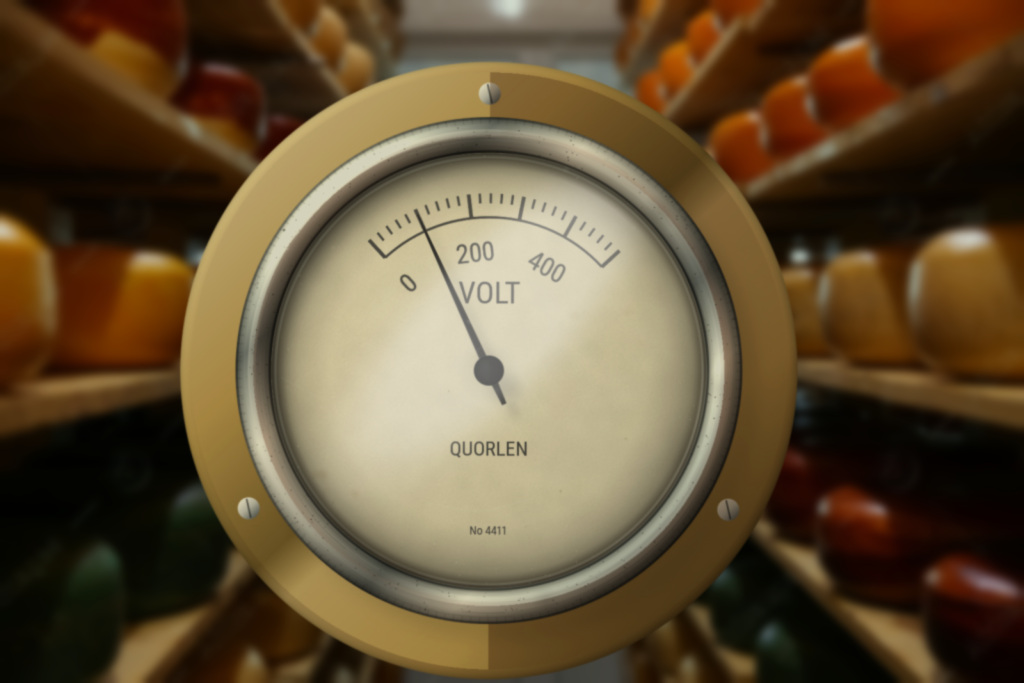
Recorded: 100 V
